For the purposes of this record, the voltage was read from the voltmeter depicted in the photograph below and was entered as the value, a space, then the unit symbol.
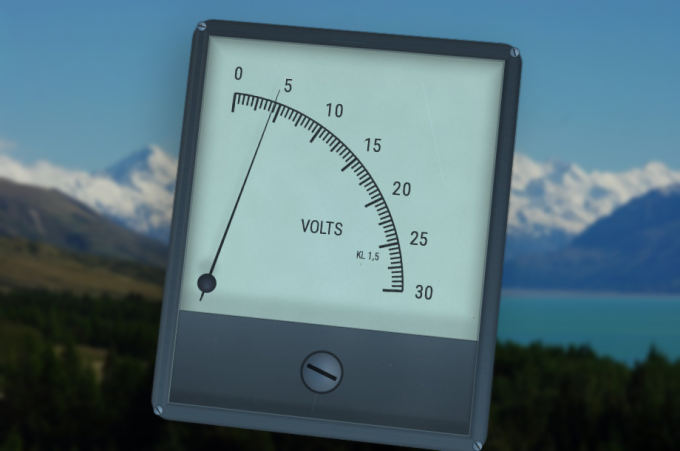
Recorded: 4.5 V
